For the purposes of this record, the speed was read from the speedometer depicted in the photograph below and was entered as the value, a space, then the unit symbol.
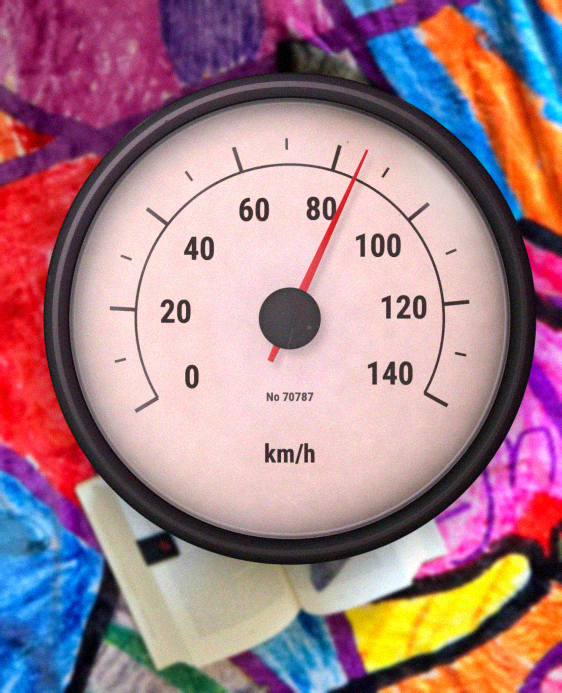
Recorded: 85 km/h
